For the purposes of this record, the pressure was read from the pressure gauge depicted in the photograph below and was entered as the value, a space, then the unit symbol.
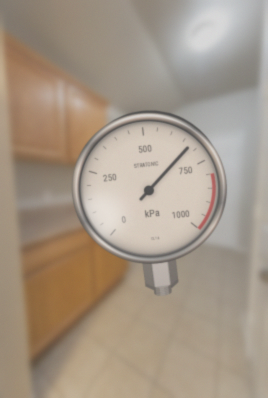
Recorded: 675 kPa
